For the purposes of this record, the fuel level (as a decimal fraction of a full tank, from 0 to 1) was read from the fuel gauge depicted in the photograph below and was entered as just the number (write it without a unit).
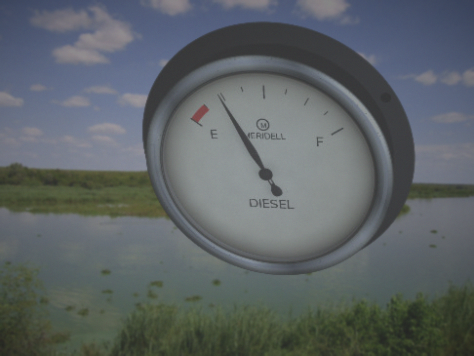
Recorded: 0.25
